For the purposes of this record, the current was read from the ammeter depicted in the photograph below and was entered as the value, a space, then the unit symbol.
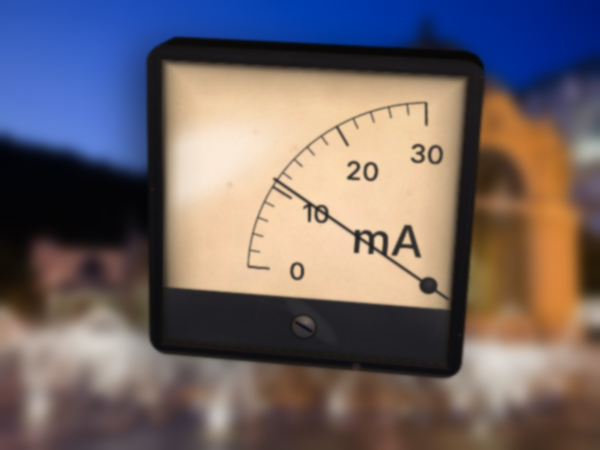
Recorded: 11 mA
